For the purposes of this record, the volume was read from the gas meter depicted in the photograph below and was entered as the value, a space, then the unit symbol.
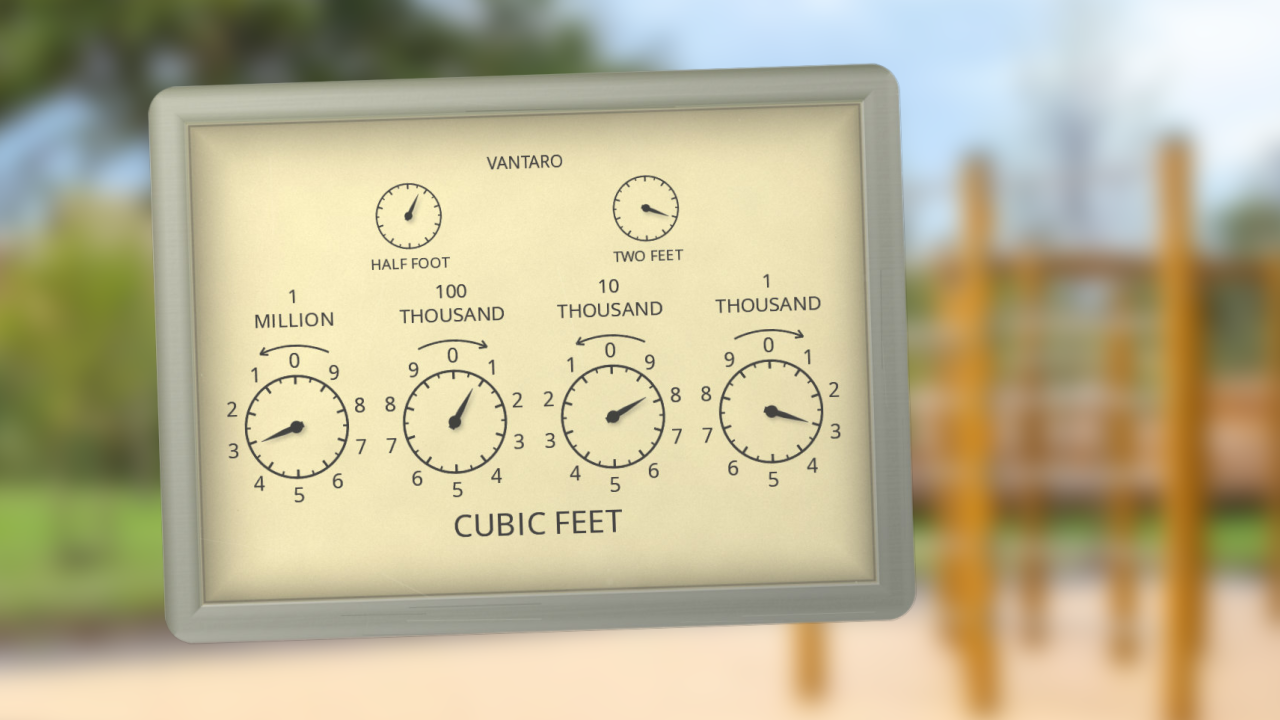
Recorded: 308300 ft³
